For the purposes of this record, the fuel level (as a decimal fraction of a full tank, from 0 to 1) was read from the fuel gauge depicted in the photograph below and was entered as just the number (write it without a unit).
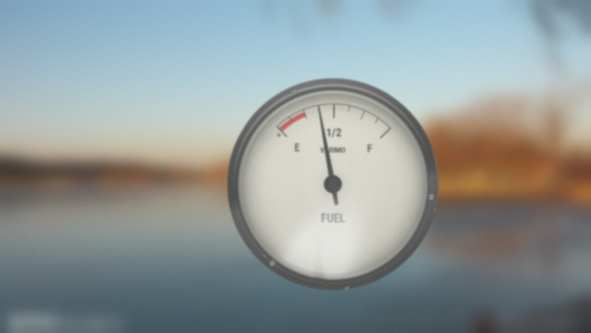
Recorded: 0.375
